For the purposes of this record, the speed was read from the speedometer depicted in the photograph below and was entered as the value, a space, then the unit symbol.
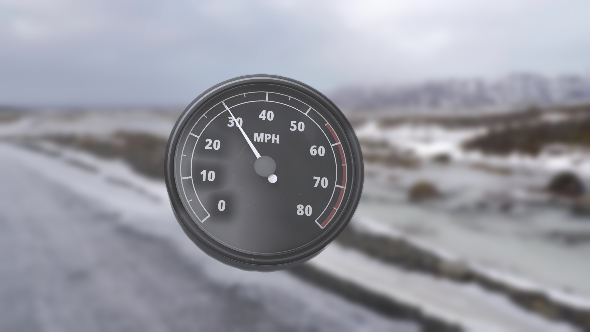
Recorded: 30 mph
